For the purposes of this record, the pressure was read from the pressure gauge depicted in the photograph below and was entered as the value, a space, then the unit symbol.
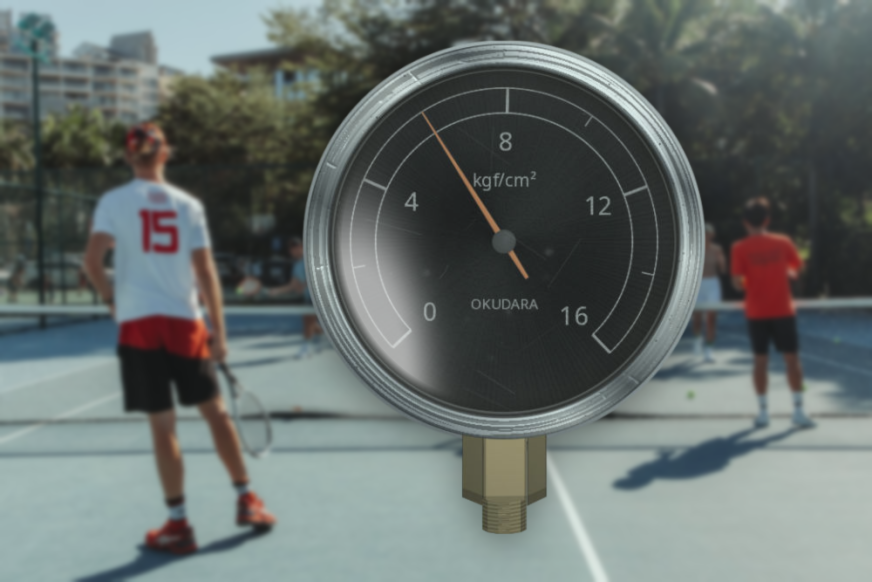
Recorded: 6 kg/cm²
